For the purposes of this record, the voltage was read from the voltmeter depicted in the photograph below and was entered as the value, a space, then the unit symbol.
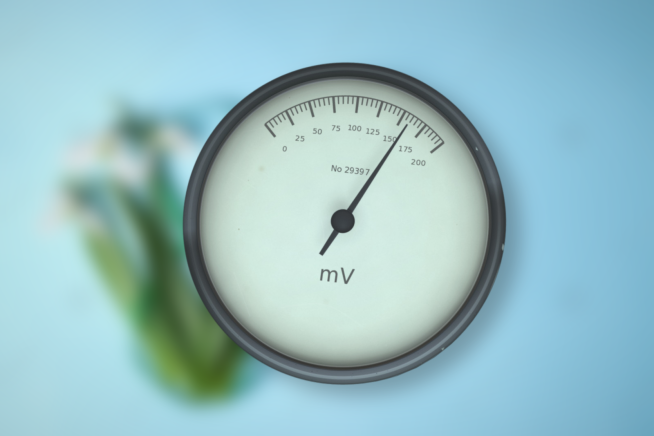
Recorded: 160 mV
